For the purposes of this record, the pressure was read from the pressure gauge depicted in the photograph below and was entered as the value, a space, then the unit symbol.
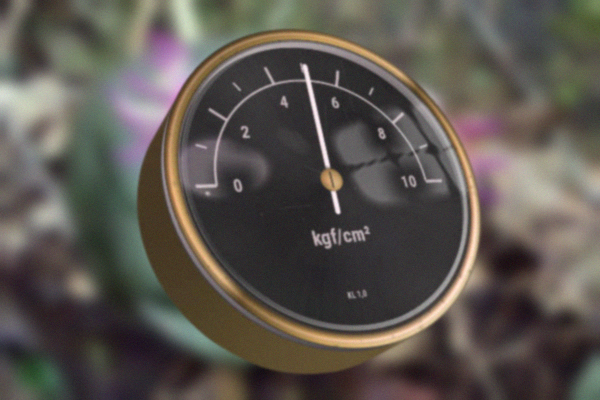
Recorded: 5 kg/cm²
